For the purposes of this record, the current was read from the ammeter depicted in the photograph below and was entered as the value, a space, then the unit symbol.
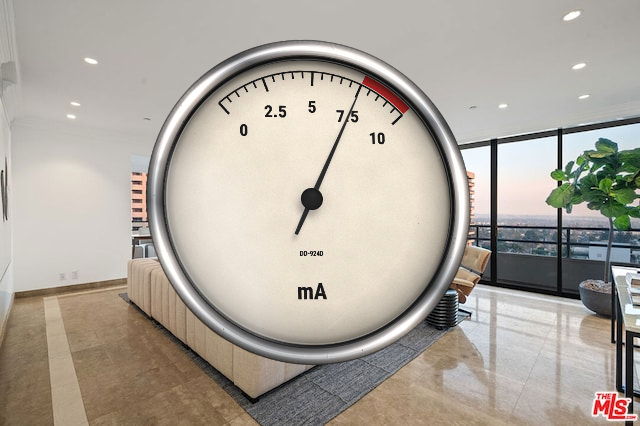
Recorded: 7.5 mA
